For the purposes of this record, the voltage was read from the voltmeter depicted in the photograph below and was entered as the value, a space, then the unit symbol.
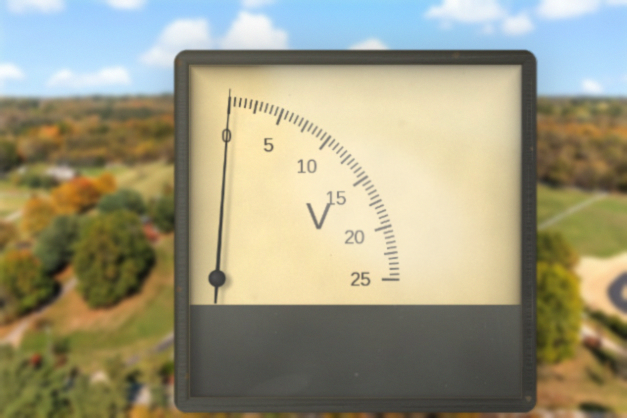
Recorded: 0 V
